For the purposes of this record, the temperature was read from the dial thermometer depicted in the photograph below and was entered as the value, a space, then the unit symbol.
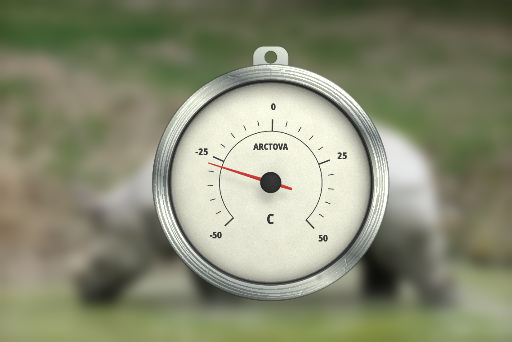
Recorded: -27.5 °C
